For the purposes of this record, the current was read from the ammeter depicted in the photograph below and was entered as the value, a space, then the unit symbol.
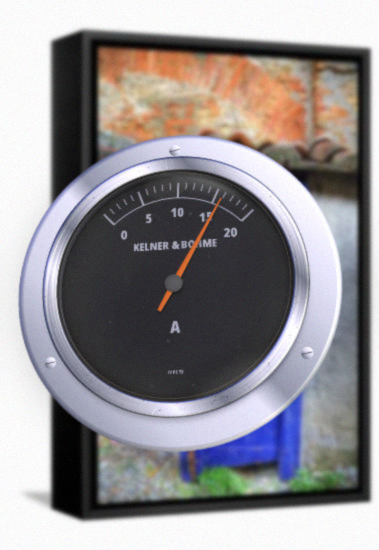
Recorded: 16 A
